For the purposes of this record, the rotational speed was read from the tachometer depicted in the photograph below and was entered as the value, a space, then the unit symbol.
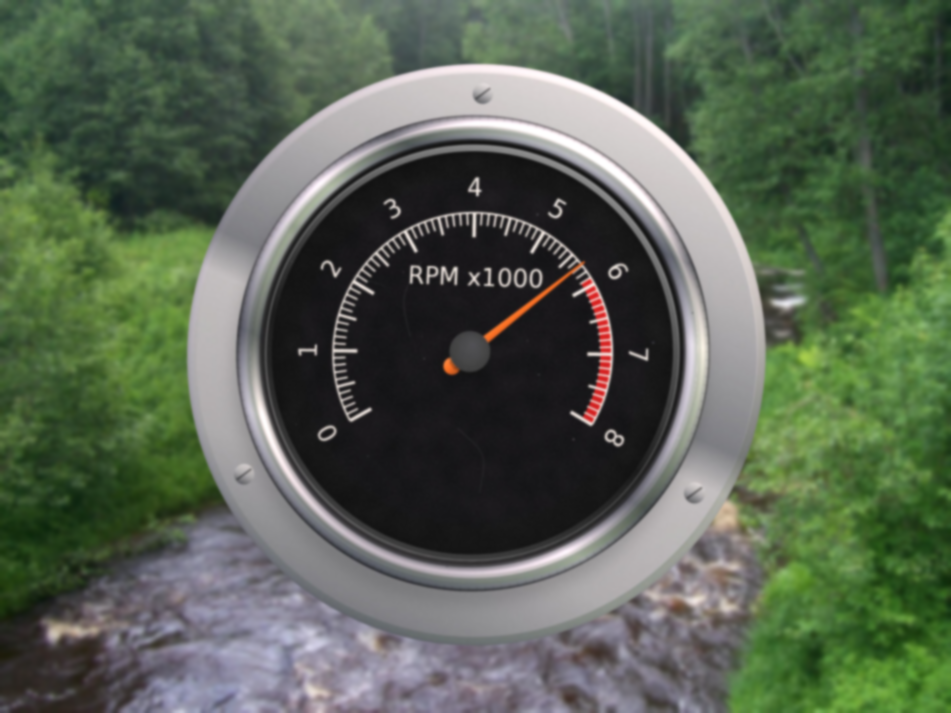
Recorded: 5700 rpm
